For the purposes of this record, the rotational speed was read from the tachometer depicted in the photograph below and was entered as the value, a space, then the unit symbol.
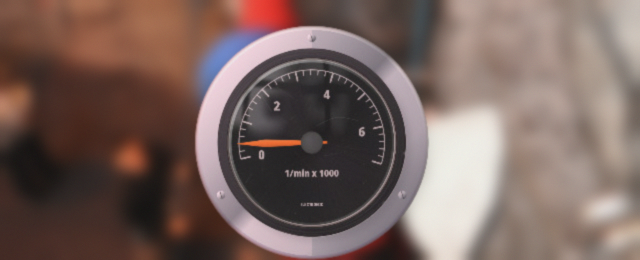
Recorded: 400 rpm
